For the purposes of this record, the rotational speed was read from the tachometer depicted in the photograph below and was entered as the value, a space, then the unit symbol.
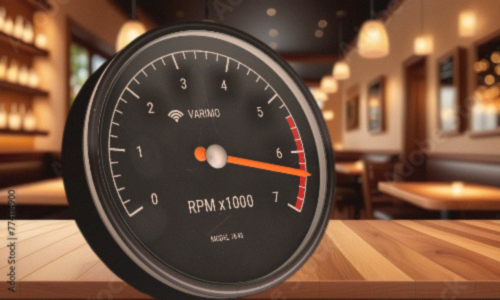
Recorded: 6400 rpm
